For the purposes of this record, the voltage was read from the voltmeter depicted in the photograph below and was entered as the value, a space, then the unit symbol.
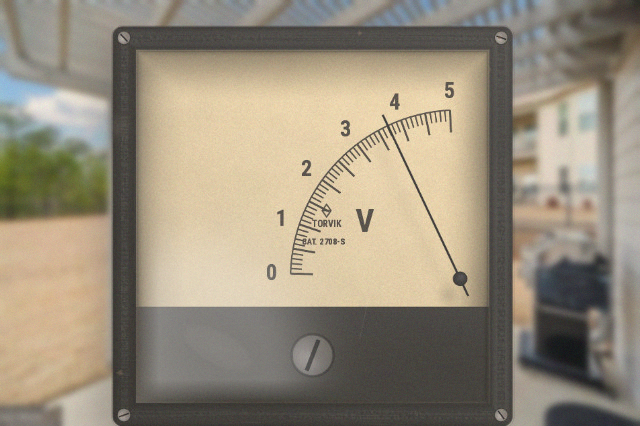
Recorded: 3.7 V
